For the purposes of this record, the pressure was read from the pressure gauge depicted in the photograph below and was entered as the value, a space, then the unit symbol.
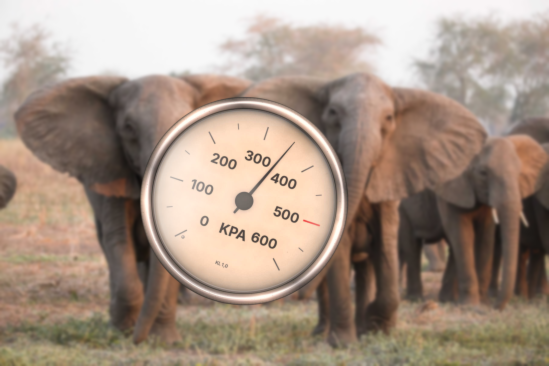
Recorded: 350 kPa
